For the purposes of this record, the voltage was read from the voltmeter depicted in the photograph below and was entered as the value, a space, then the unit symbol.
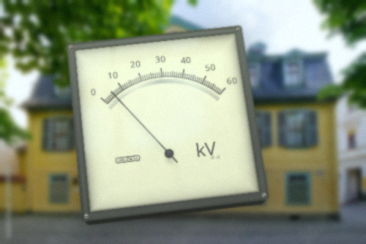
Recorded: 5 kV
